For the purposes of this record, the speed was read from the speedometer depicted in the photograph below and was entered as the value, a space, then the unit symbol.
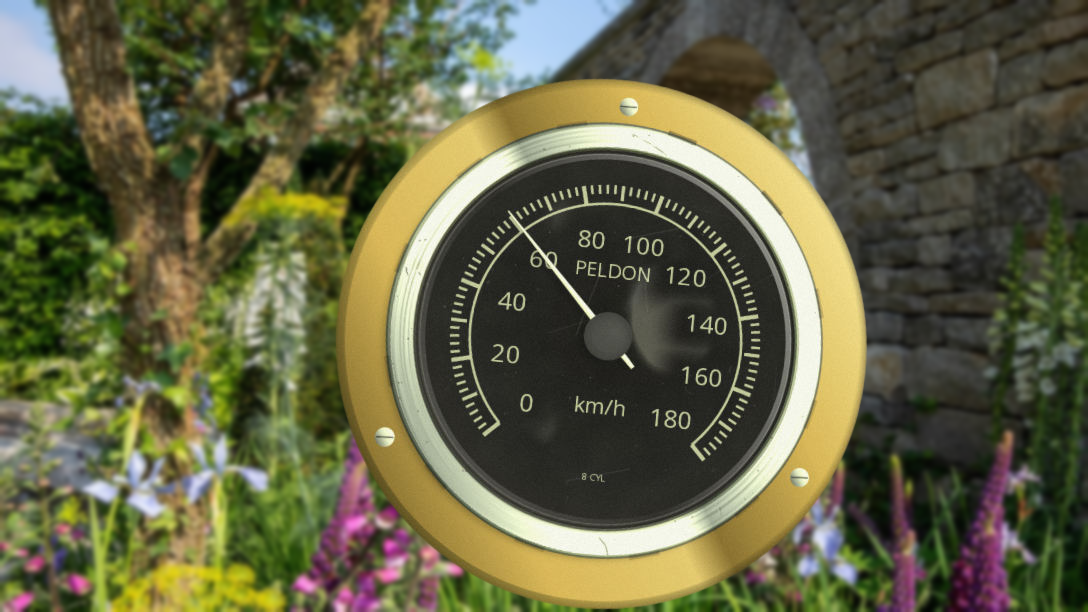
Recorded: 60 km/h
